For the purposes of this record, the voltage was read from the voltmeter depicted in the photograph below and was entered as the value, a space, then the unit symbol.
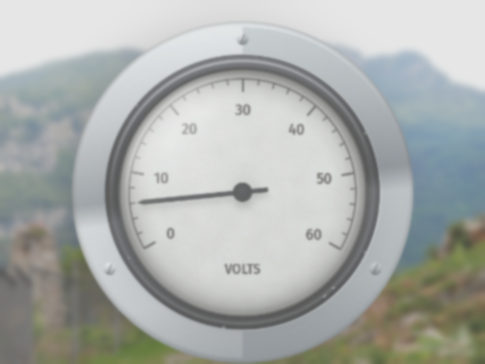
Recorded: 6 V
